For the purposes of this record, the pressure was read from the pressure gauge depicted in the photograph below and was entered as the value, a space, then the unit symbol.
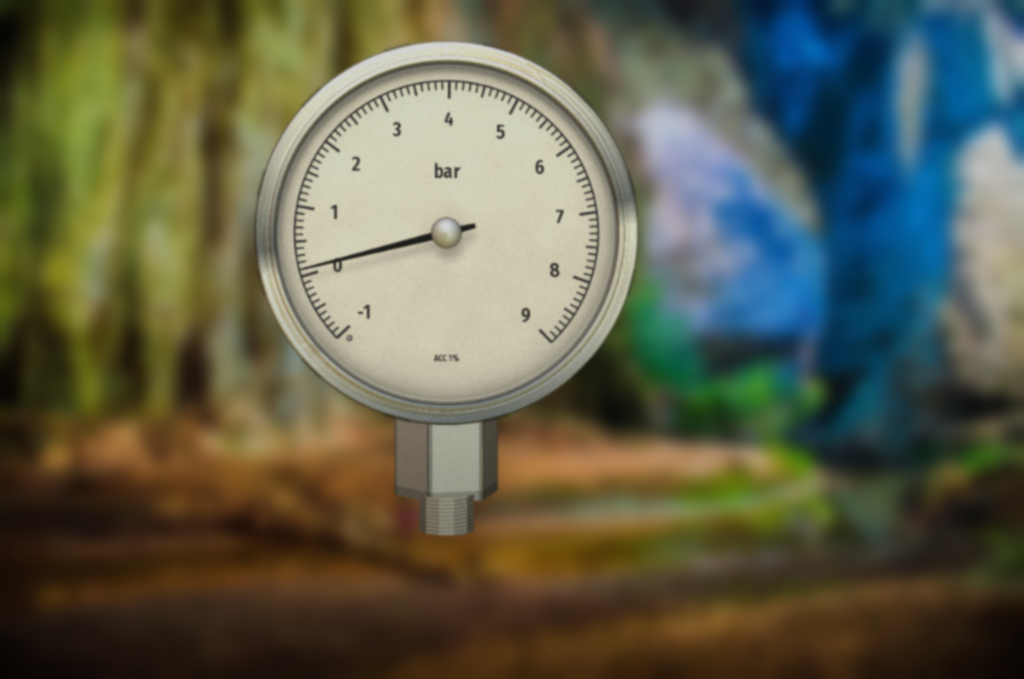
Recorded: 0.1 bar
